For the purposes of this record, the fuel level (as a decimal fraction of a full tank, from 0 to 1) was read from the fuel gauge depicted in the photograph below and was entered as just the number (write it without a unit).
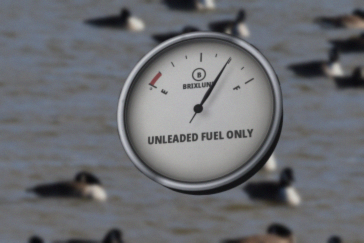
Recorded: 0.75
